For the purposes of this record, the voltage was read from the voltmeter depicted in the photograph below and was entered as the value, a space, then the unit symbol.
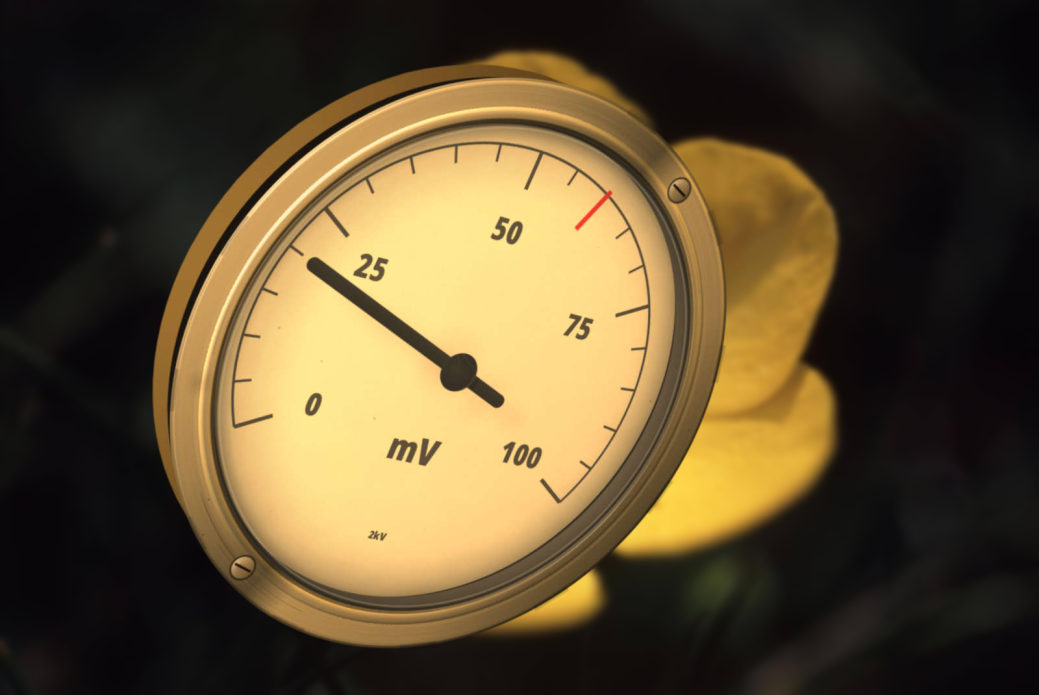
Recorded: 20 mV
